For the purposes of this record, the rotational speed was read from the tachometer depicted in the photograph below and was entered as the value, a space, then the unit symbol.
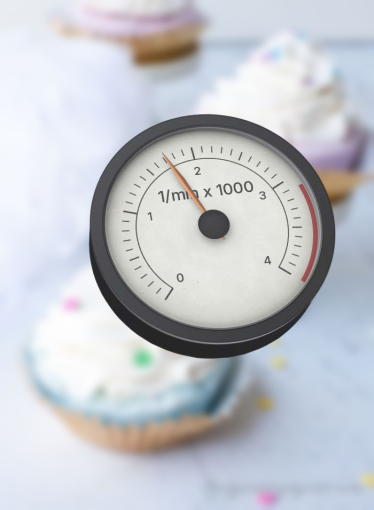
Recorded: 1700 rpm
